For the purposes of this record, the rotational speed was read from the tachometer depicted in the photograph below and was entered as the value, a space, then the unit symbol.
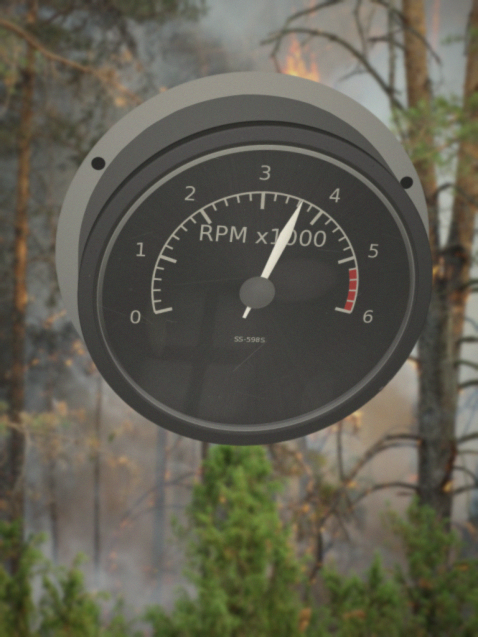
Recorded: 3600 rpm
